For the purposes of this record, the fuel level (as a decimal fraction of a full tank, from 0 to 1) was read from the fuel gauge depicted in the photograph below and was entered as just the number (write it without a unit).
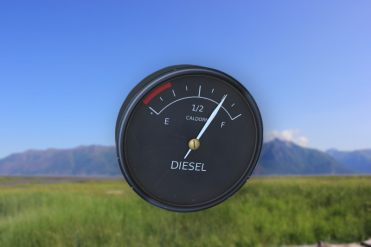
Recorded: 0.75
